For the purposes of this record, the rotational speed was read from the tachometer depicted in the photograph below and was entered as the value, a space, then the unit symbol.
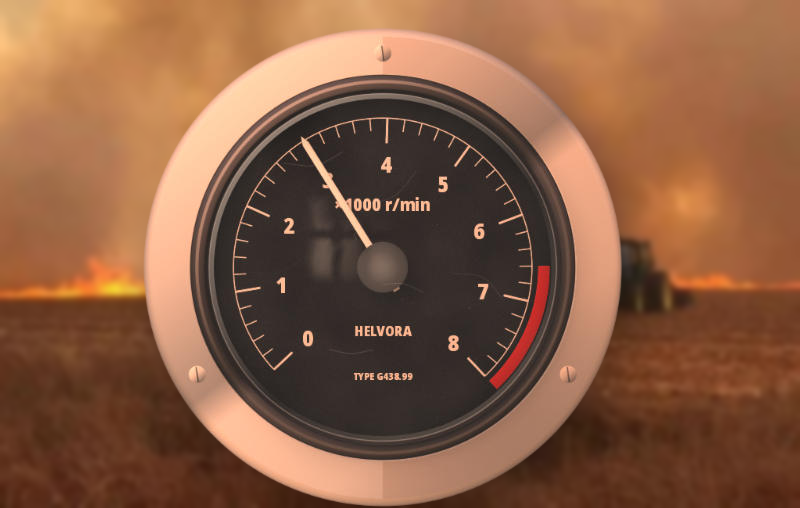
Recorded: 3000 rpm
